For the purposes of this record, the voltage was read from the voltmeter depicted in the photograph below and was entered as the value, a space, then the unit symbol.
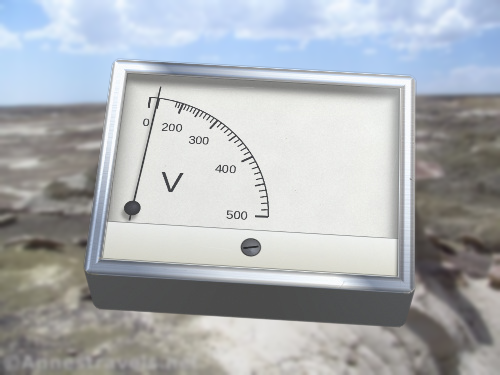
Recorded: 100 V
